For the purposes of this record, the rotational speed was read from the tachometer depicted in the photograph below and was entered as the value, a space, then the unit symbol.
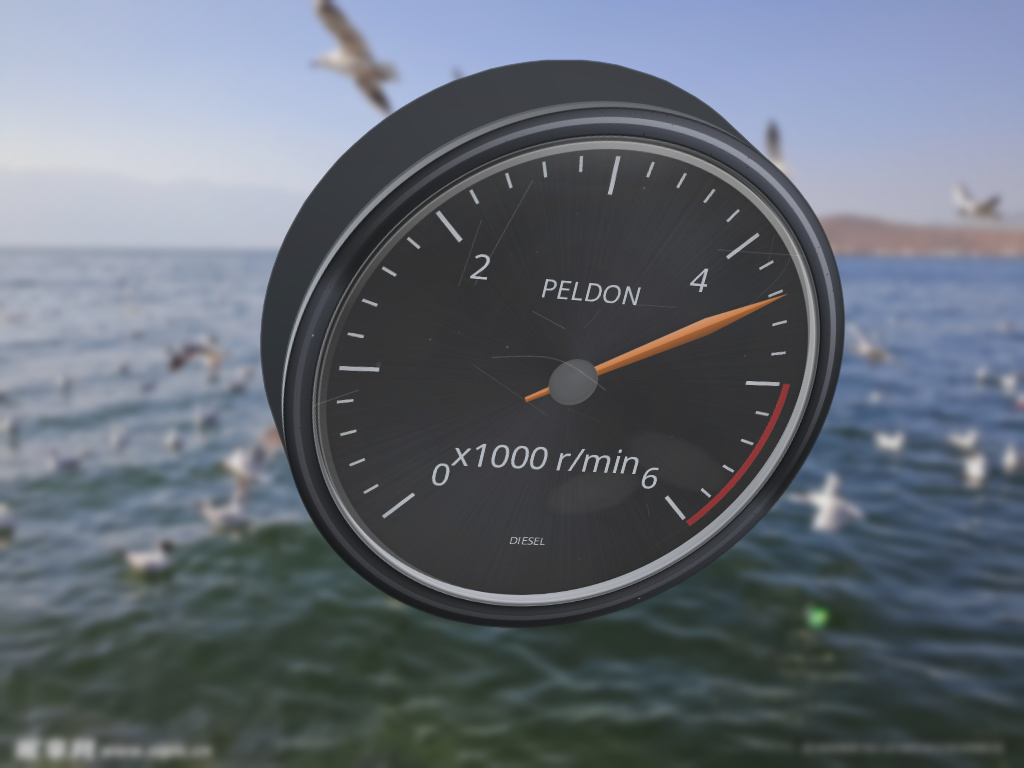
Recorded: 4400 rpm
